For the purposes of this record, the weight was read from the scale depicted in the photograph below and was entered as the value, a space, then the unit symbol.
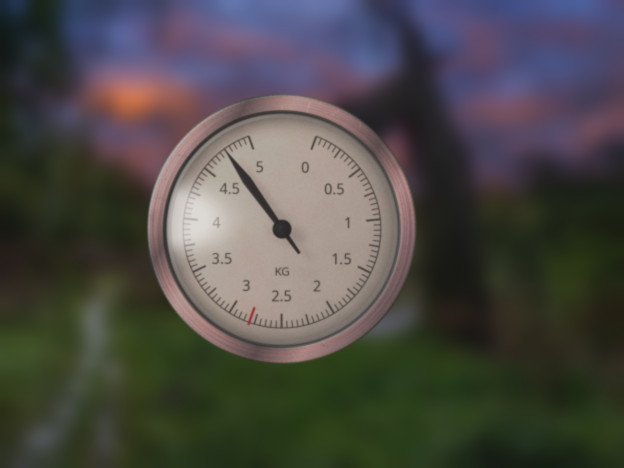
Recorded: 4.75 kg
